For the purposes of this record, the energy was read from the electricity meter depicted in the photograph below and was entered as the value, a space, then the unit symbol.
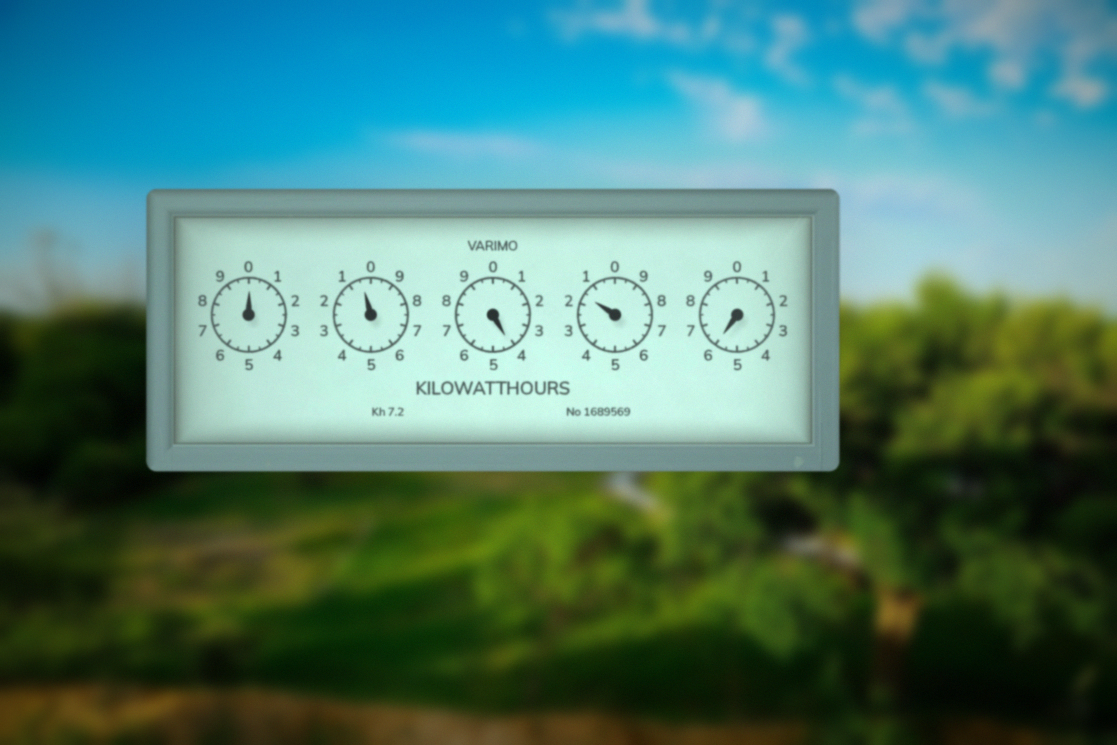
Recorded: 416 kWh
